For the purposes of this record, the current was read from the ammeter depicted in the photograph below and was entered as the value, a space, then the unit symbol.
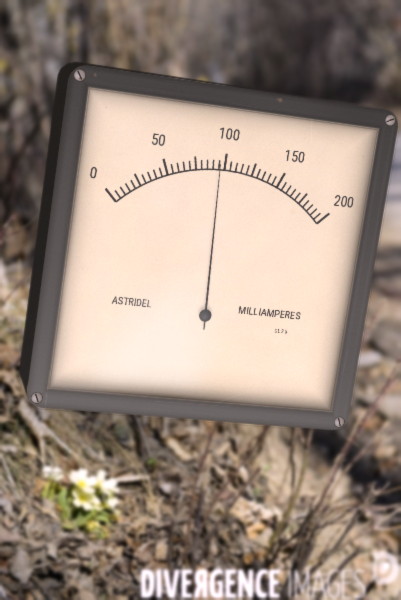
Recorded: 95 mA
